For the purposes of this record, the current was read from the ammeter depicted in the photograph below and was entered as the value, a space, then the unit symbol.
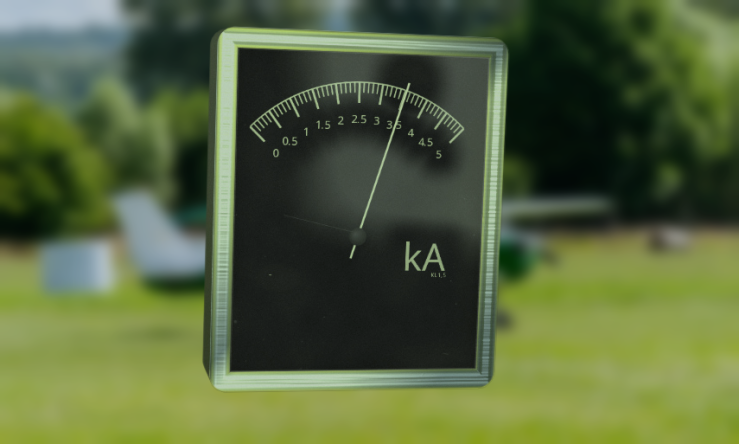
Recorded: 3.5 kA
